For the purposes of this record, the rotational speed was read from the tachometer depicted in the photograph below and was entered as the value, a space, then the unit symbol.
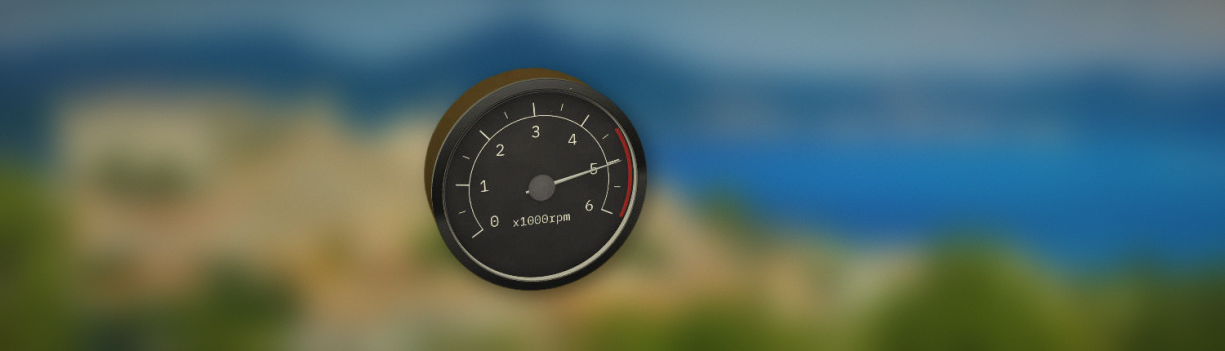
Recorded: 5000 rpm
